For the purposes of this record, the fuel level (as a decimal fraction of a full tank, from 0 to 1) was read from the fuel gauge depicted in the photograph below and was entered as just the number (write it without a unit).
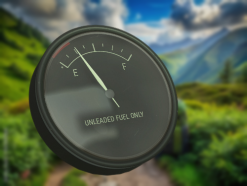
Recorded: 0.25
